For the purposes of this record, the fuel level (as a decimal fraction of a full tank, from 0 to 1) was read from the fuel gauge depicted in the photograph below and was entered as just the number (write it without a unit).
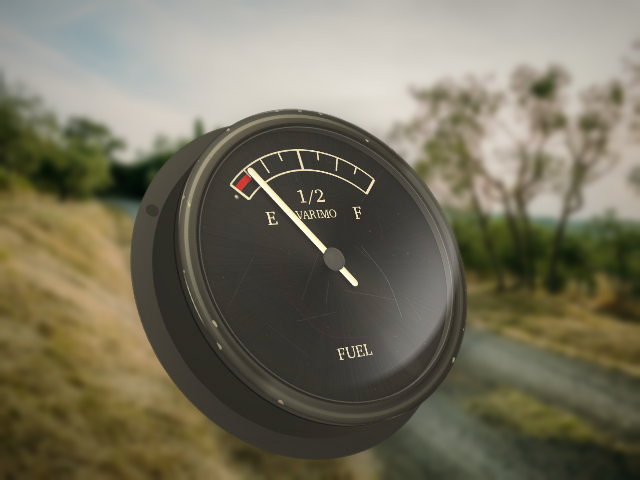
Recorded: 0.125
